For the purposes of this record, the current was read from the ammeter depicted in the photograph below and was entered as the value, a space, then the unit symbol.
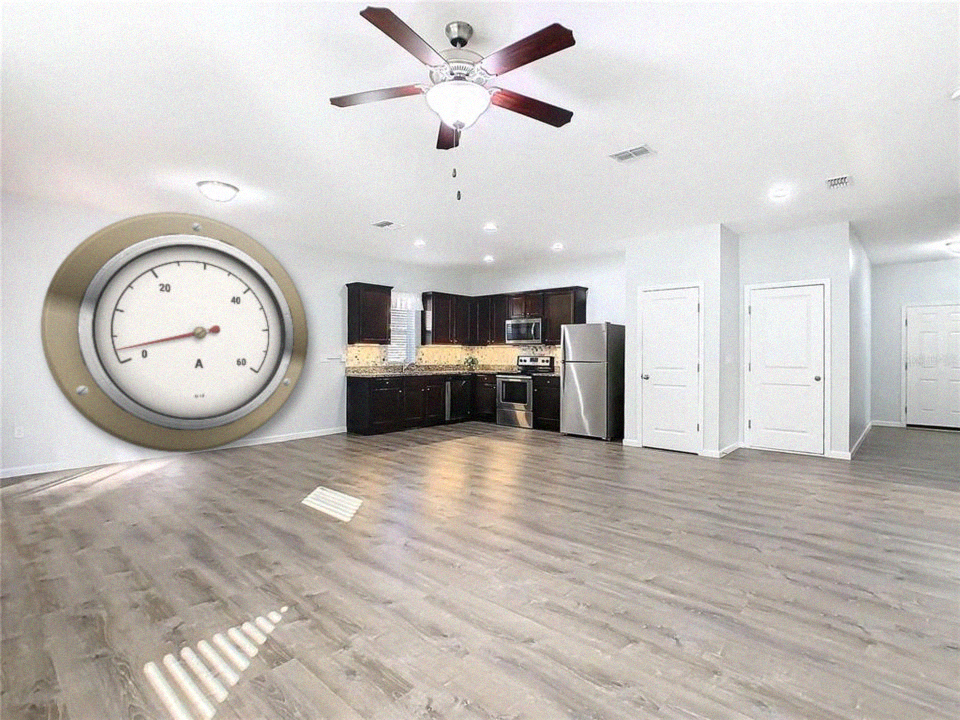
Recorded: 2.5 A
